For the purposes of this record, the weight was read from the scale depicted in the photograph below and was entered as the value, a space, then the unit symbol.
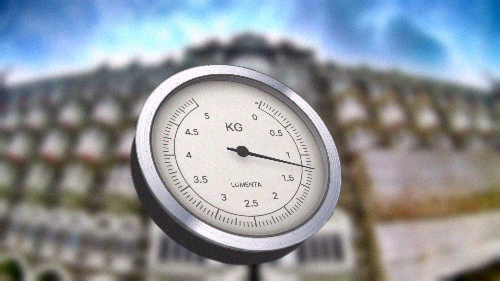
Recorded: 1.25 kg
